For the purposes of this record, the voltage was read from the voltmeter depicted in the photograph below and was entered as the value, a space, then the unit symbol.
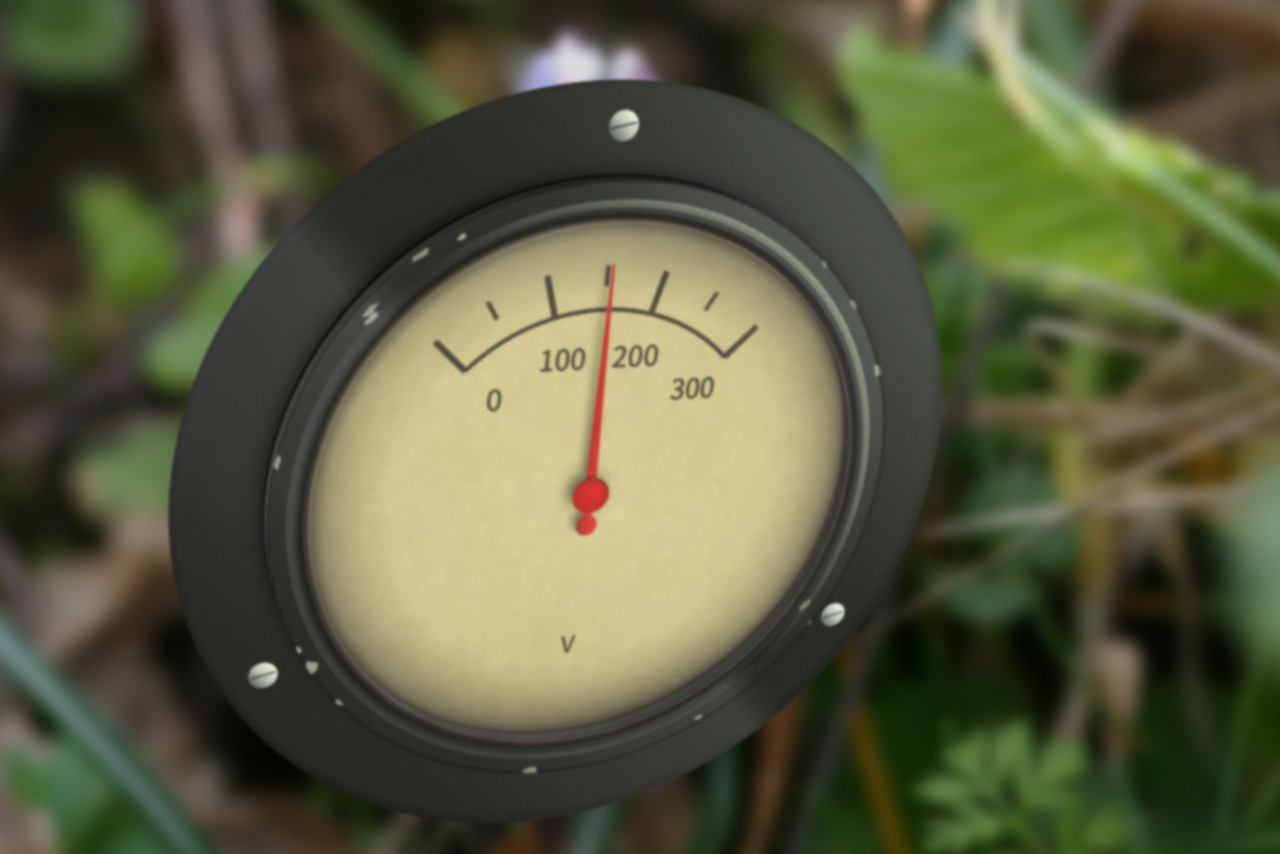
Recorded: 150 V
